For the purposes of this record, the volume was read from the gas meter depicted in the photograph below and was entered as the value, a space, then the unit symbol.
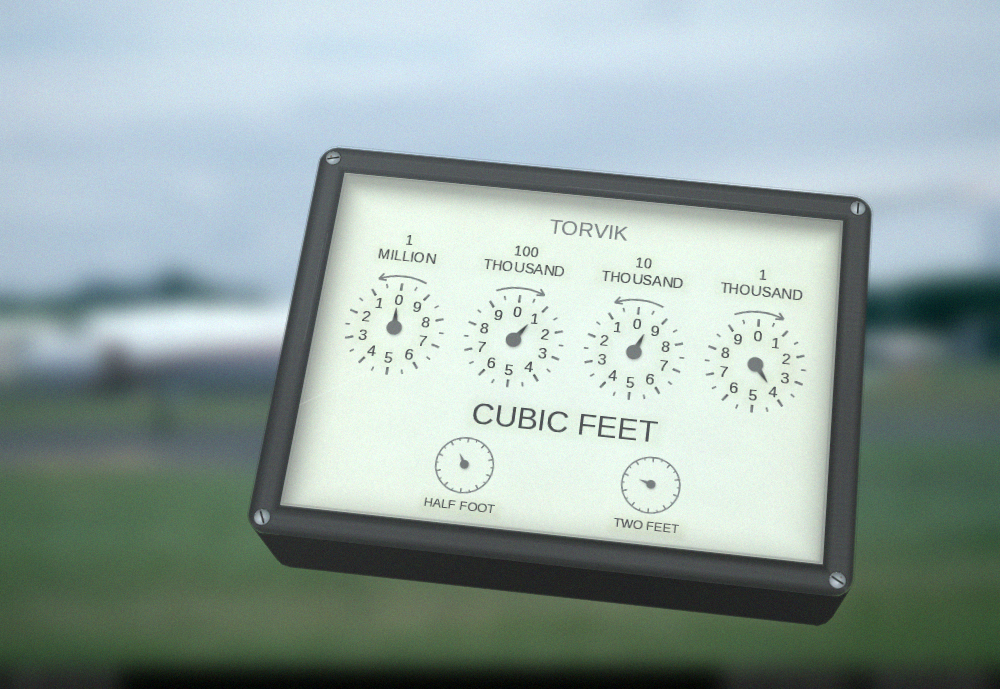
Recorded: 9400 ft³
